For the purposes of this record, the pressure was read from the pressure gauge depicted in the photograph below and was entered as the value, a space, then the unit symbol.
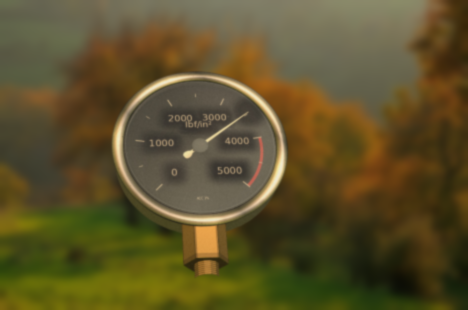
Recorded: 3500 psi
